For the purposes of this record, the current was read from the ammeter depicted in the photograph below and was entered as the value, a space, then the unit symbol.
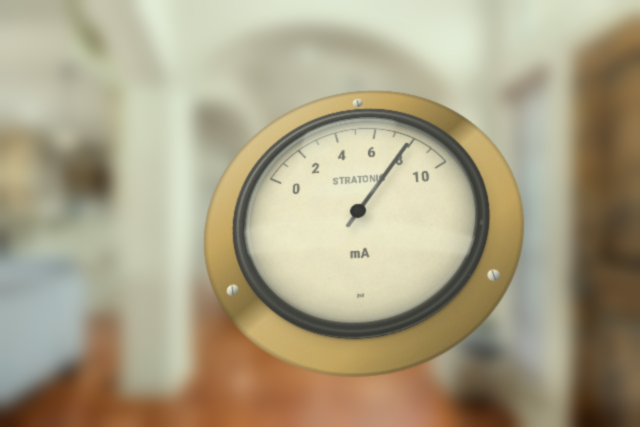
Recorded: 8 mA
